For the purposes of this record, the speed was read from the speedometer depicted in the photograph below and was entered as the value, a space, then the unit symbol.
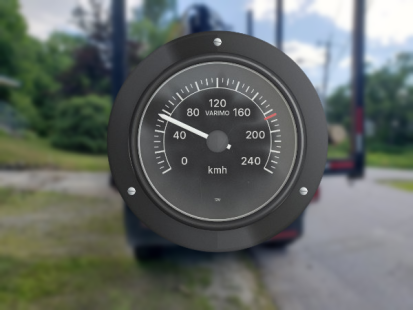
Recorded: 55 km/h
